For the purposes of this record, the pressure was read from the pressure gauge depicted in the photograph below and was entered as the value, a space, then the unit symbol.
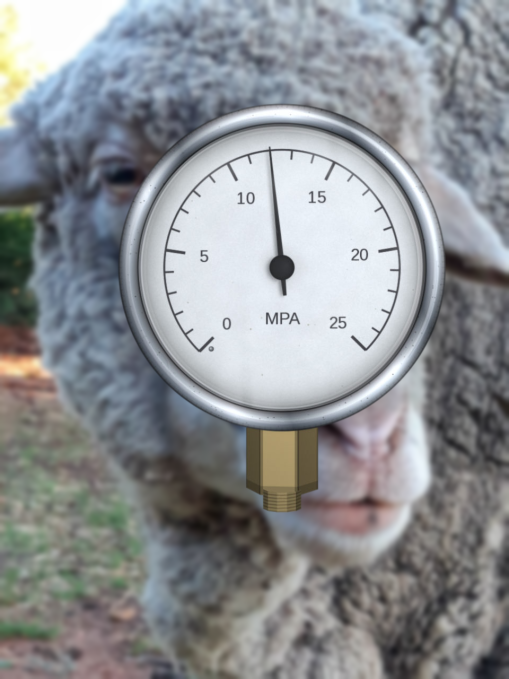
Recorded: 12 MPa
